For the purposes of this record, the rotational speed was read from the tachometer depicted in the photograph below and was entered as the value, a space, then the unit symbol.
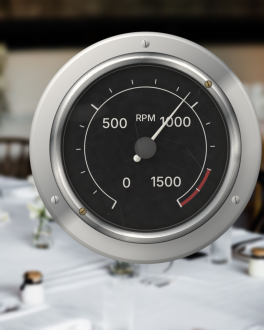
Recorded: 950 rpm
